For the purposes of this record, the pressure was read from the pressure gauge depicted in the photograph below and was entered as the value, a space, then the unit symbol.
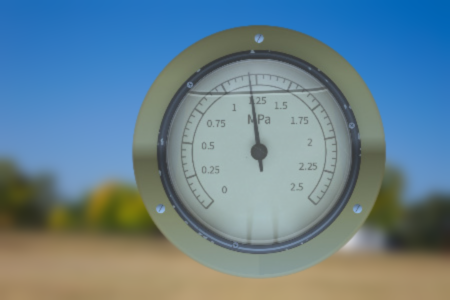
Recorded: 1.2 MPa
